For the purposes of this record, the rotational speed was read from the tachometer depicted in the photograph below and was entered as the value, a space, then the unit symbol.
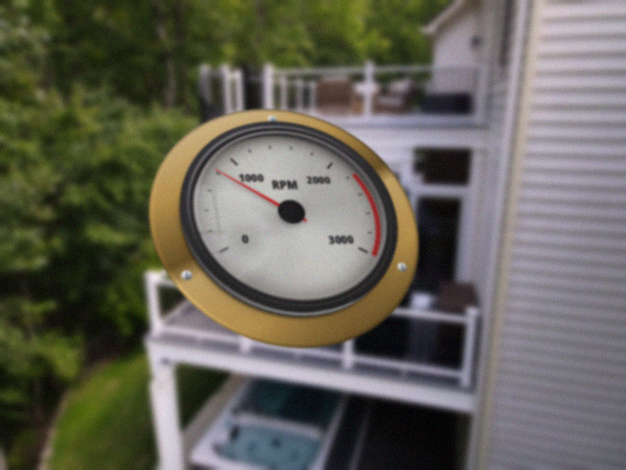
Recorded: 800 rpm
